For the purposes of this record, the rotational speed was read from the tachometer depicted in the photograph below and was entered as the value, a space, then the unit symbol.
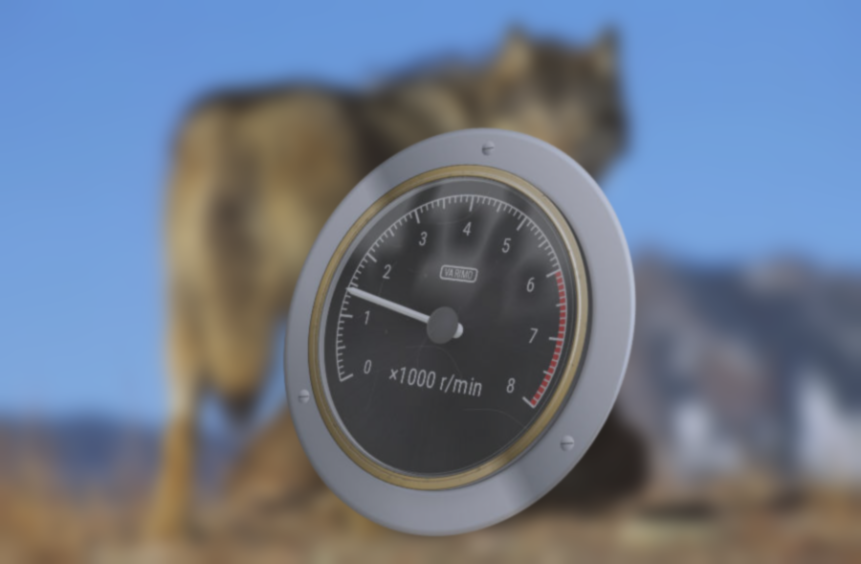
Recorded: 1400 rpm
